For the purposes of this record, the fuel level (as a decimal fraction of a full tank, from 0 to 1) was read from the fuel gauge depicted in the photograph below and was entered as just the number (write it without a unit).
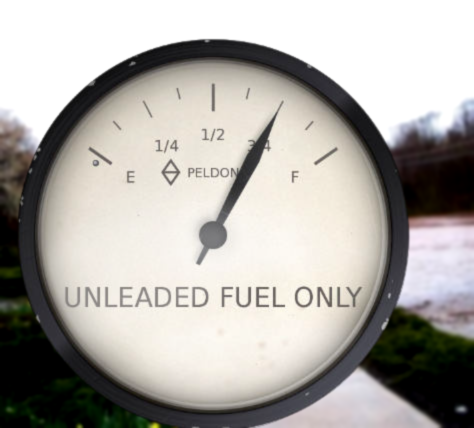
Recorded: 0.75
